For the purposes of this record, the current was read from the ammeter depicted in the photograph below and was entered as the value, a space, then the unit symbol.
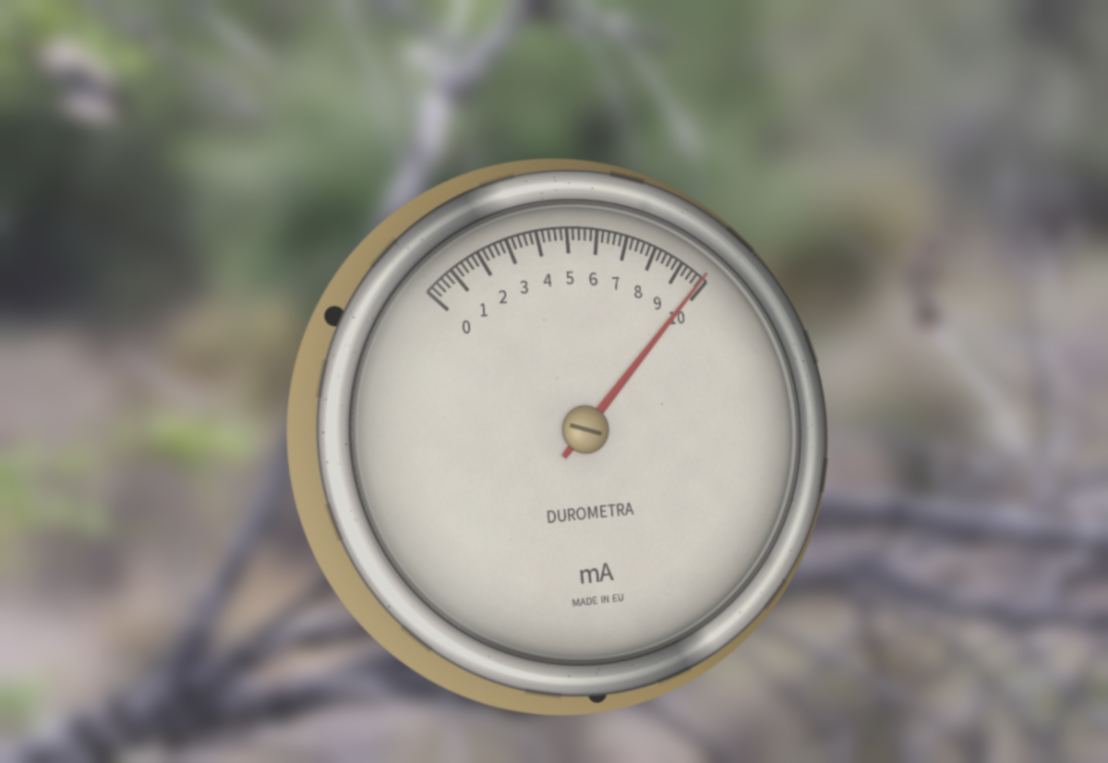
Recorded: 9.8 mA
